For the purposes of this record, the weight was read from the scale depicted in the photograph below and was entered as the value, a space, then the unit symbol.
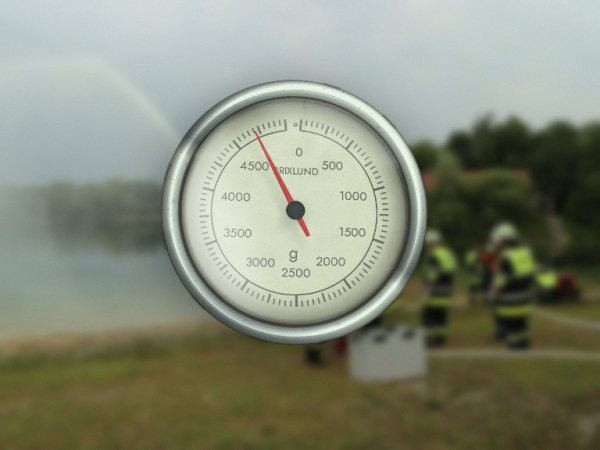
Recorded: 4700 g
